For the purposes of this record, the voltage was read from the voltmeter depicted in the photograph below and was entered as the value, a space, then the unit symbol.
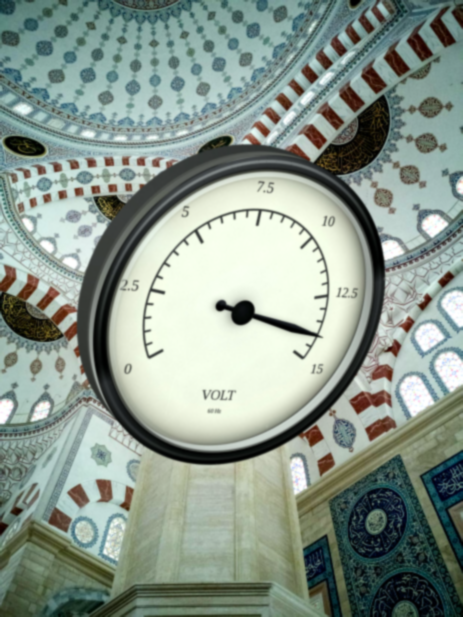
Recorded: 14 V
